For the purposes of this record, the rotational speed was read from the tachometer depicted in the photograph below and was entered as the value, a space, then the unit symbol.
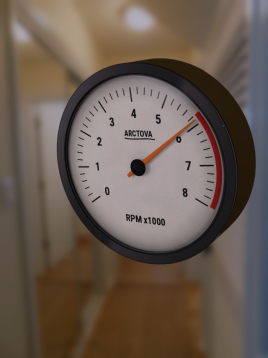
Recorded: 5900 rpm
